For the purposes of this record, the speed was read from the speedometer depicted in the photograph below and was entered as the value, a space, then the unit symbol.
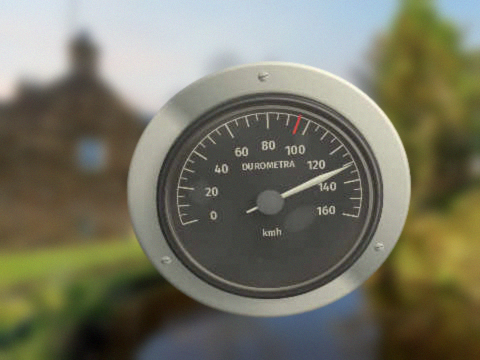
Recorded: 130 km/h
